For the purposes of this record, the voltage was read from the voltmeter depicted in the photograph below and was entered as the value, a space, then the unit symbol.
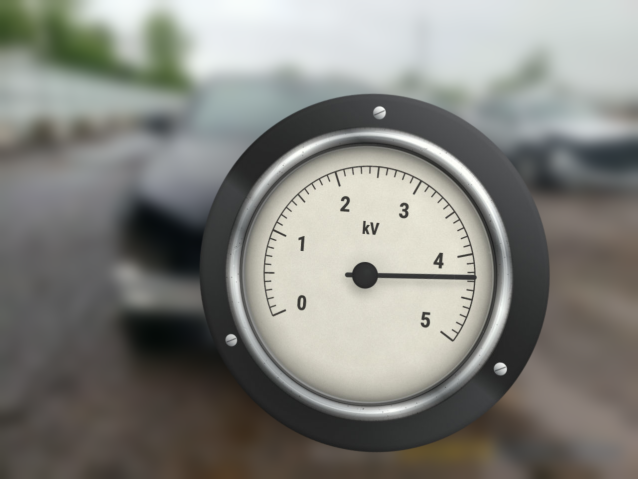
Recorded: 4.25 kV
